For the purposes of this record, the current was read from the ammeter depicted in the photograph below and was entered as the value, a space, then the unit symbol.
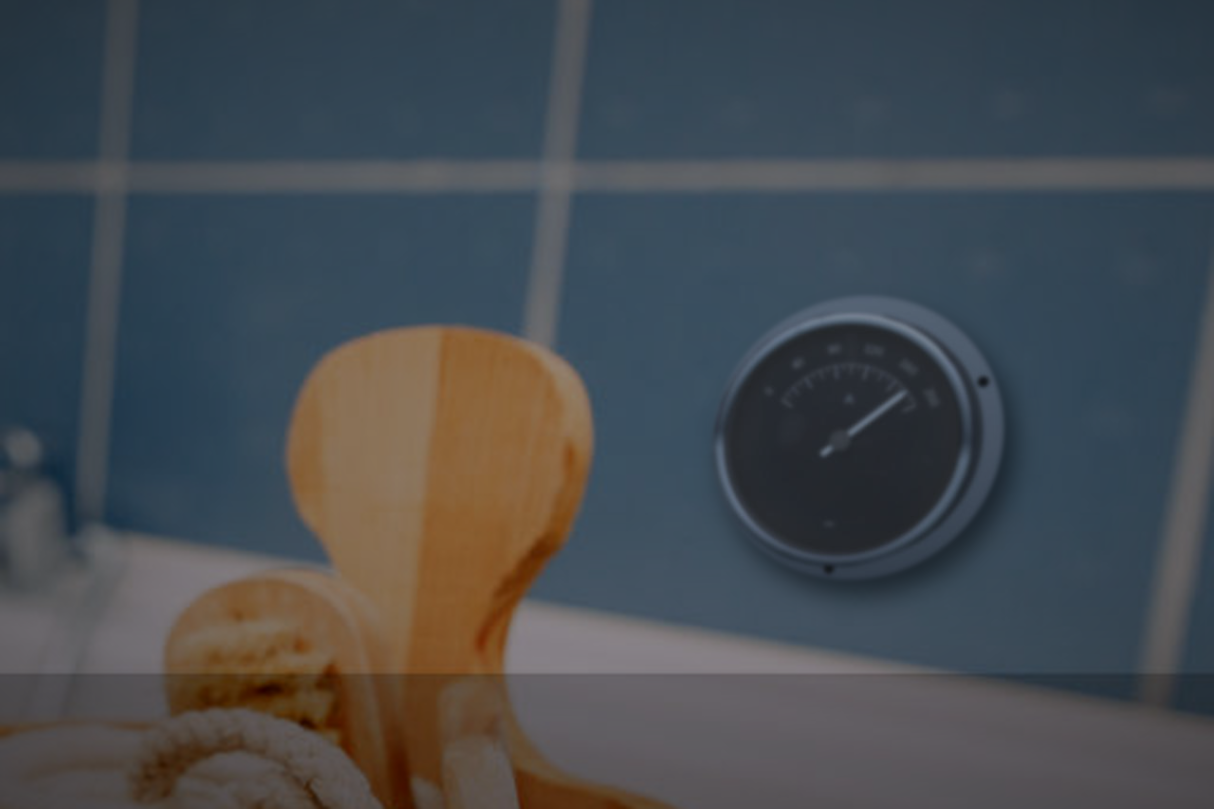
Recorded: 180 A
